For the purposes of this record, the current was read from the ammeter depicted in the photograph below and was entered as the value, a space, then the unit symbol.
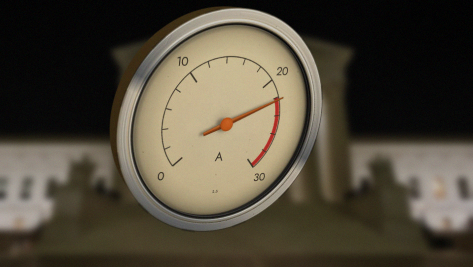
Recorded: 22 A
